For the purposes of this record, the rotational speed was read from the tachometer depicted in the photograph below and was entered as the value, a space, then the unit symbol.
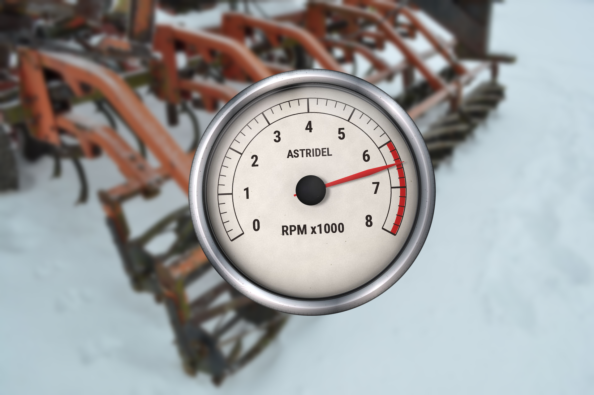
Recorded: 6500 rpm
